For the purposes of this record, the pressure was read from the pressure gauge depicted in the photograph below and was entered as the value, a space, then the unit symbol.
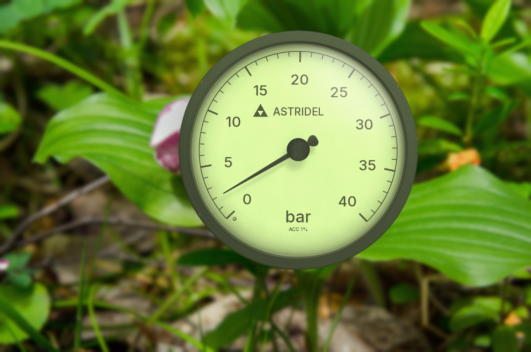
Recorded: 2 bar
